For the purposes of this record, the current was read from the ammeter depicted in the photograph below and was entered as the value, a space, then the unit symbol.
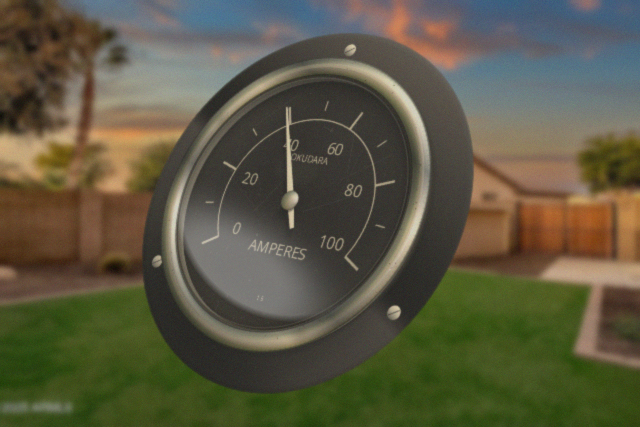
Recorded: 40 A
